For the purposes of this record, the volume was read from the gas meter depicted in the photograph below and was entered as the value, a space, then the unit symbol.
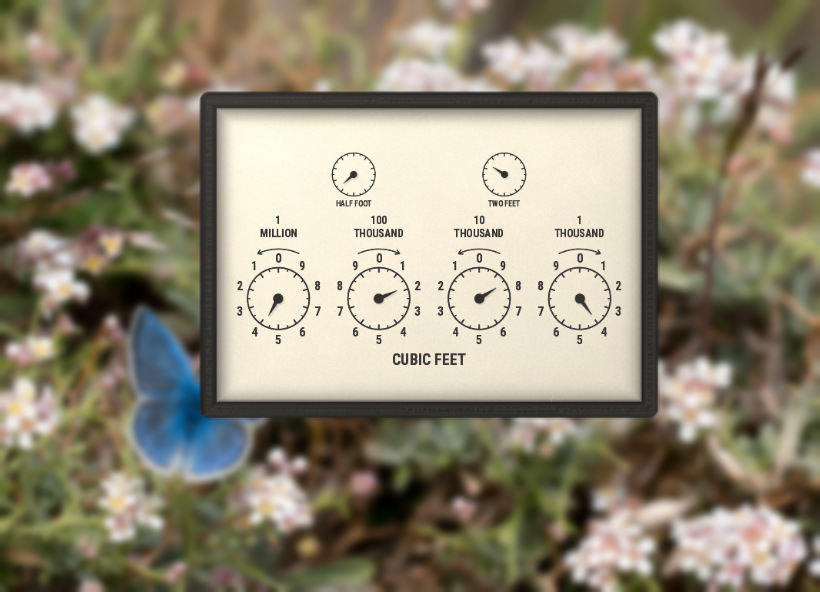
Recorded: 418400 ft³
